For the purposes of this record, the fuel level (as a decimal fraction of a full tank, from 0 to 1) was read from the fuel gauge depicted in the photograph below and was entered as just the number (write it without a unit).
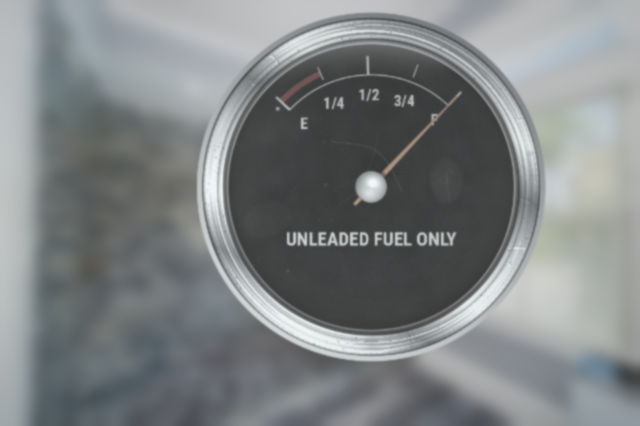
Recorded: 1
